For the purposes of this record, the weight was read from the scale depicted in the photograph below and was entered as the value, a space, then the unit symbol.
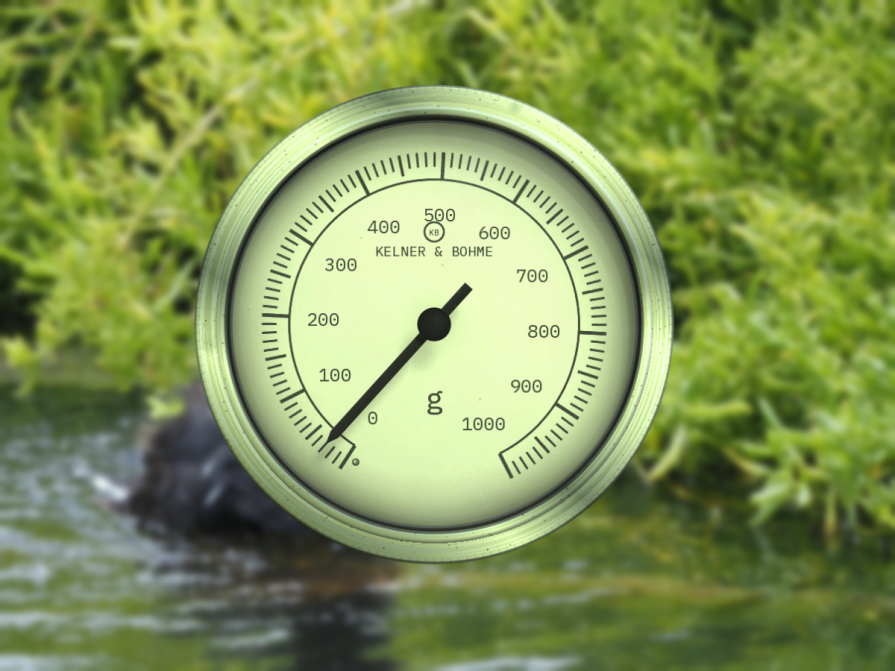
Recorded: 30 g
